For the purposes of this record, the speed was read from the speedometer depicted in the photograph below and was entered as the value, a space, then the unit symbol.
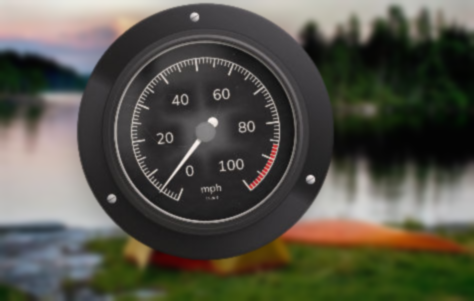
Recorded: 5 mph
